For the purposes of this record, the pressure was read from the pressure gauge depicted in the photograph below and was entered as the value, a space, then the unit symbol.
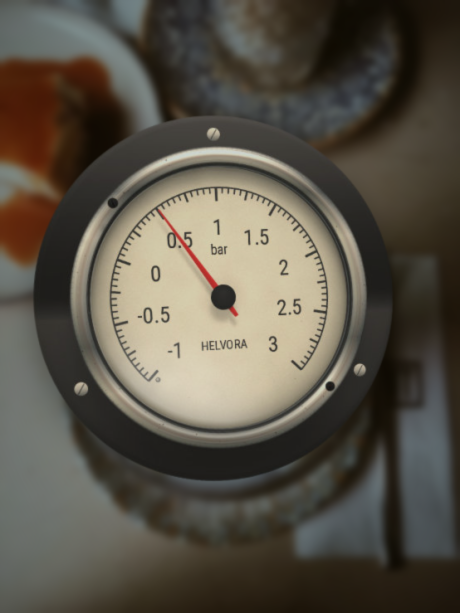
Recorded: 0.5 bar
